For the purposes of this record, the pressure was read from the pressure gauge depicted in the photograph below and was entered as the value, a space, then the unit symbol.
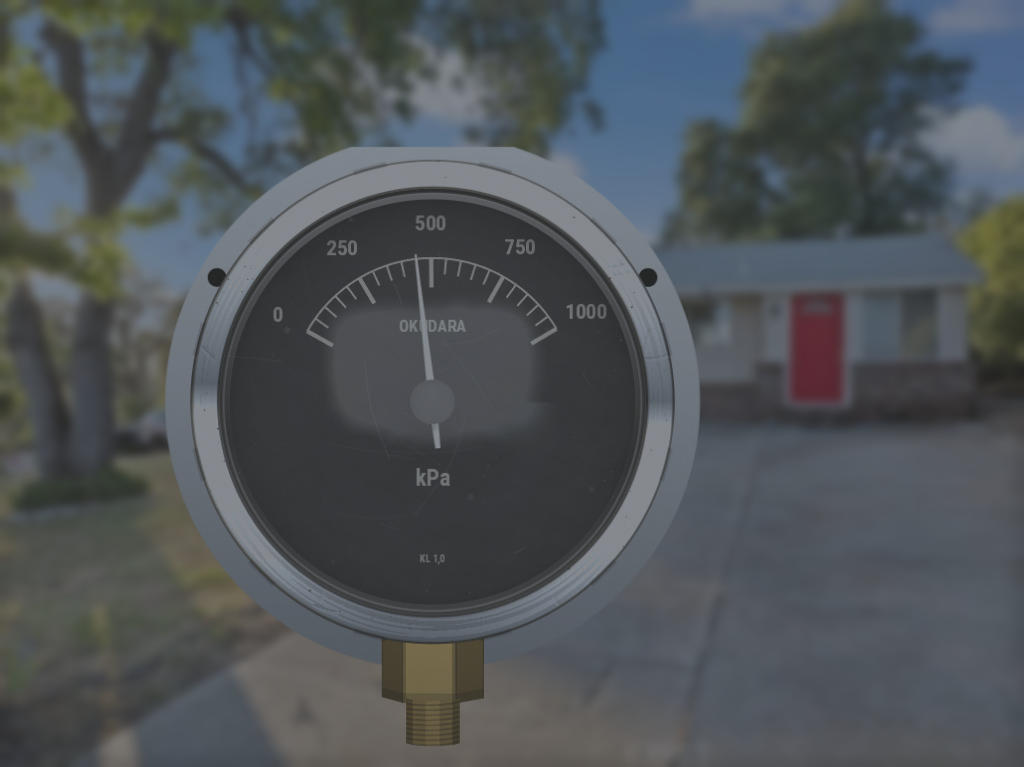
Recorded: 450 kPa
